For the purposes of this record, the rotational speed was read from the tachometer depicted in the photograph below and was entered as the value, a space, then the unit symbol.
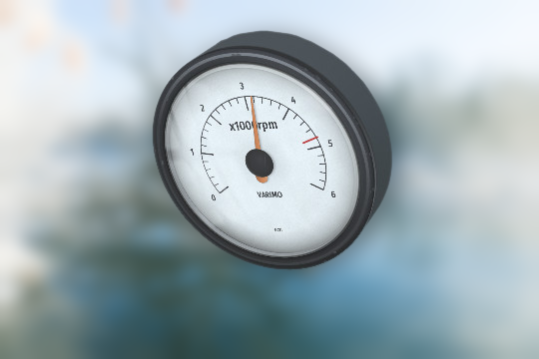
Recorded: 3200 rpm
